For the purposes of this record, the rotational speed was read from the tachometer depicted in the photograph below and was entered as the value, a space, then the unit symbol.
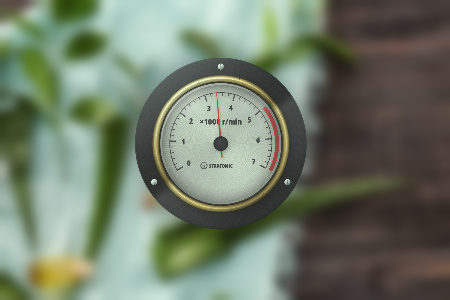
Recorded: 3400 rpm
